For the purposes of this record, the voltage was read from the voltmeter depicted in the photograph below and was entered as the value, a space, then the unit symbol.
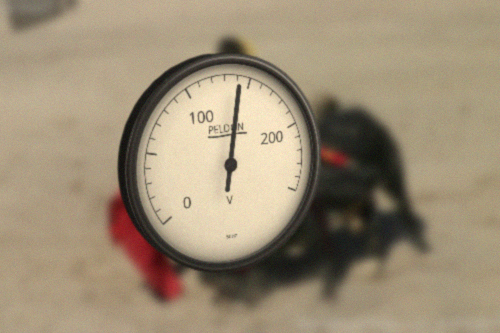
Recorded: 140 V
